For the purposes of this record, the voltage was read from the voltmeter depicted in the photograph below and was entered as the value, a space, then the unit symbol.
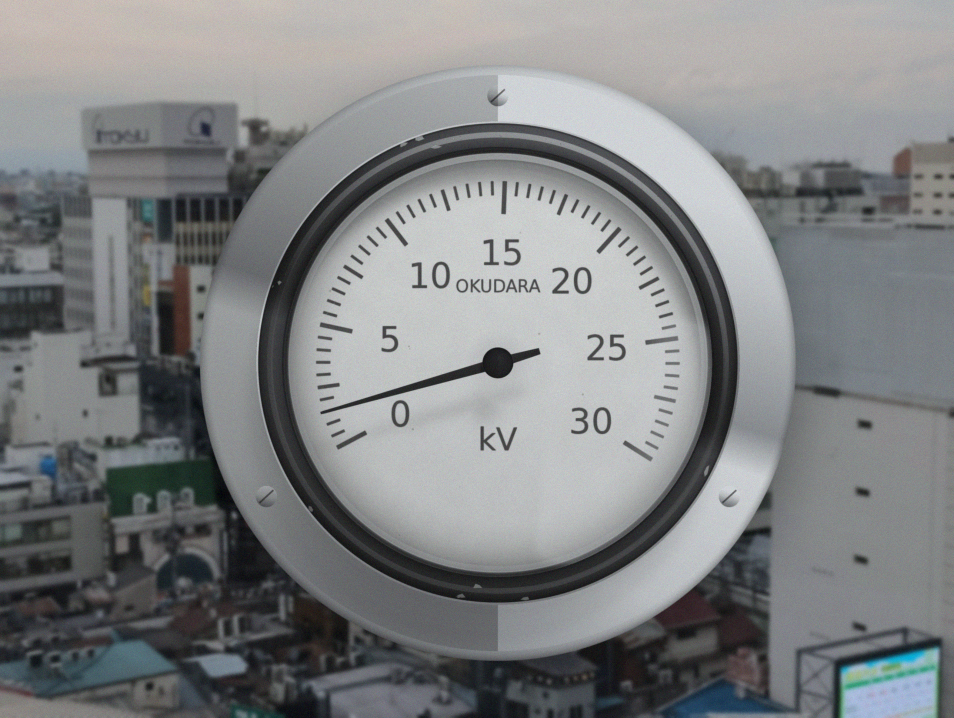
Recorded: 1.5 kV
